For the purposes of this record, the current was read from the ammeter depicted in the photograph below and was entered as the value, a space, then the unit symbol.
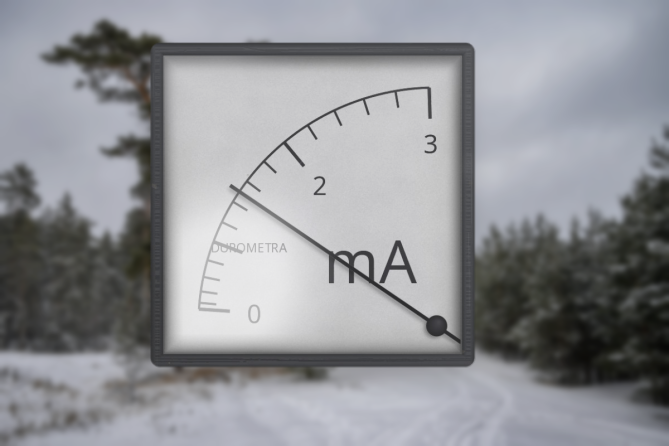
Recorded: 1.5 mA
